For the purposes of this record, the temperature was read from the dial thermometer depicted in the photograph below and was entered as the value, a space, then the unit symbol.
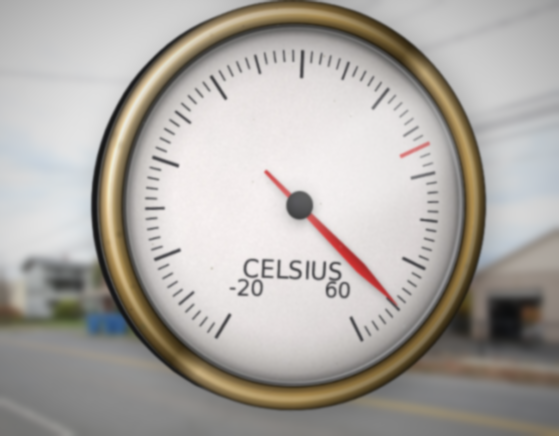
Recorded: 55 °C
